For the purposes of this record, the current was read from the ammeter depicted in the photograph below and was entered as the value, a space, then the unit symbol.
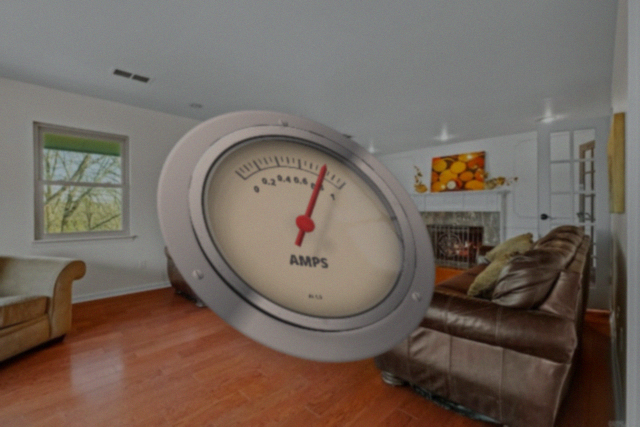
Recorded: 0.8 A
